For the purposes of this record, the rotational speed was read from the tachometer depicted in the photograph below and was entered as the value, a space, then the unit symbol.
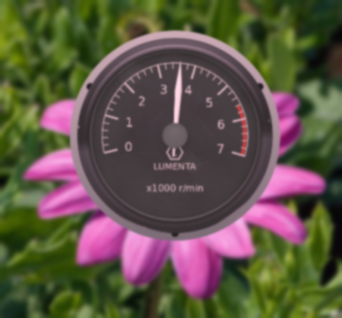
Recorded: 3600 rpm
